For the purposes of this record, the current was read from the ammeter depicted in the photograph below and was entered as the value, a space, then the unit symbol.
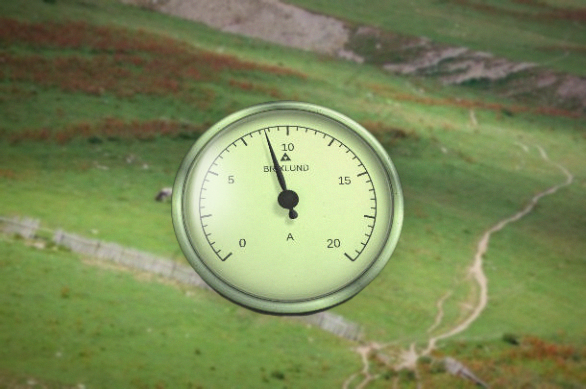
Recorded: 8.75 A
